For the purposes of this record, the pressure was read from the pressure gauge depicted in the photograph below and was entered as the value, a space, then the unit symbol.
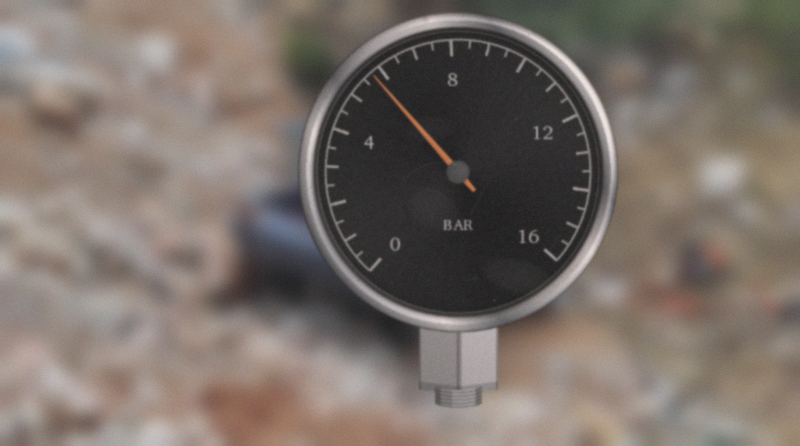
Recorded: 5.75 bar
